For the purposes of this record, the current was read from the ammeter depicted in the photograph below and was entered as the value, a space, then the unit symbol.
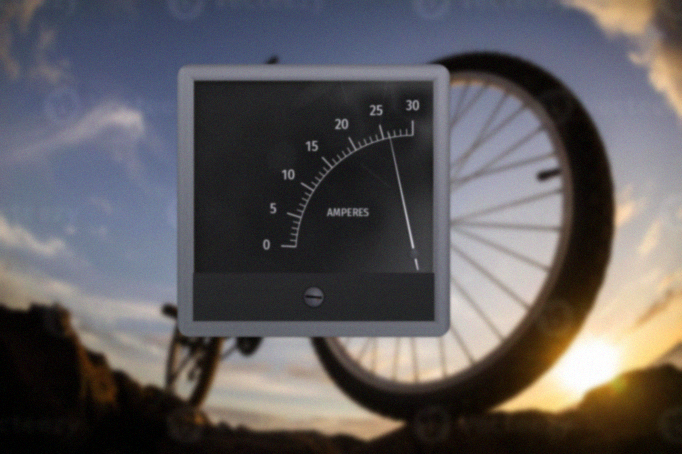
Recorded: 26 A
